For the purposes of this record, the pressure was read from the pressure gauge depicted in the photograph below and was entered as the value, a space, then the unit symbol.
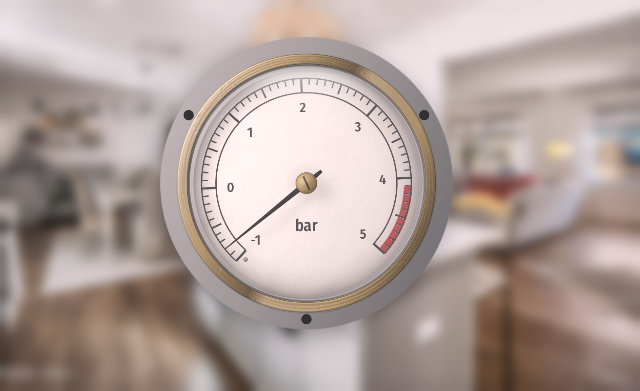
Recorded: -0.8 bar
